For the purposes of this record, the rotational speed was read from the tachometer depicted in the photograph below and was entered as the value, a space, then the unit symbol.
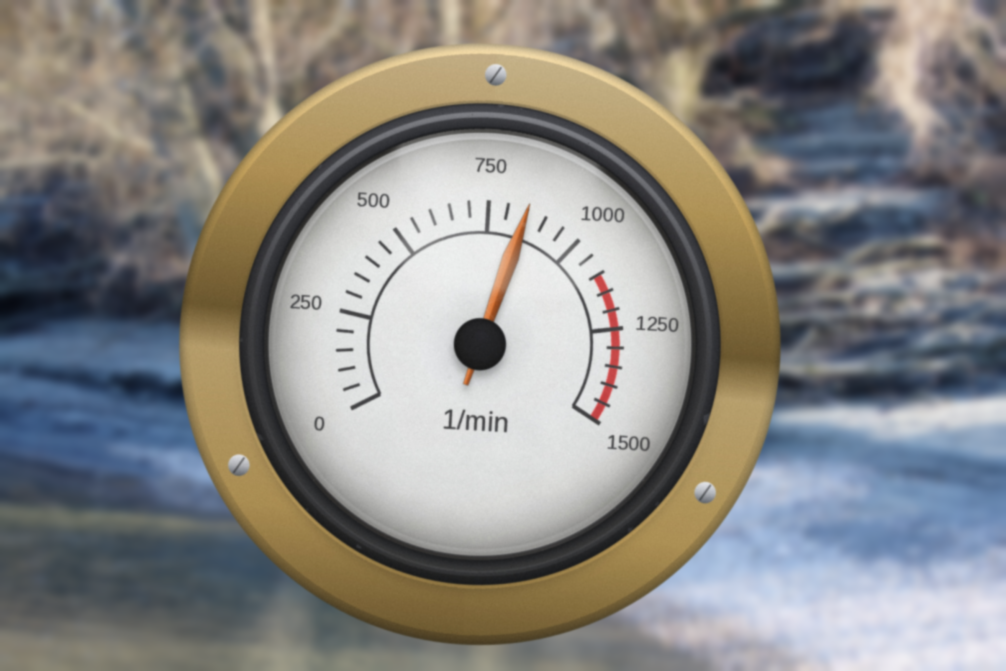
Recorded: 850 rpm
